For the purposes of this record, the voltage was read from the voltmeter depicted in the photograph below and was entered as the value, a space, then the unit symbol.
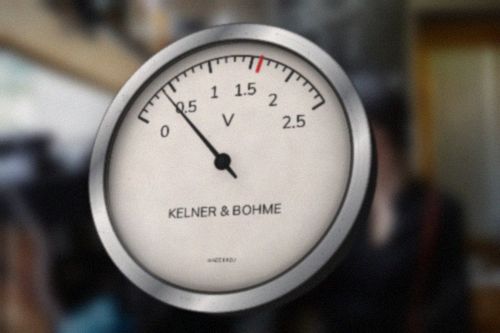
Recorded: 0.4 V
